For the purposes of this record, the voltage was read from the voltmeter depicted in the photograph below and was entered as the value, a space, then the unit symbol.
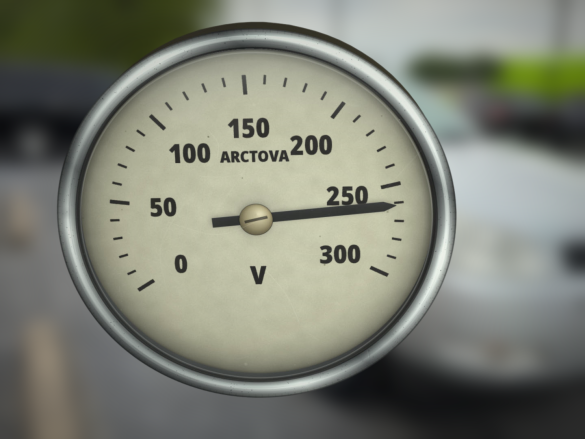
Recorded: 260 V
